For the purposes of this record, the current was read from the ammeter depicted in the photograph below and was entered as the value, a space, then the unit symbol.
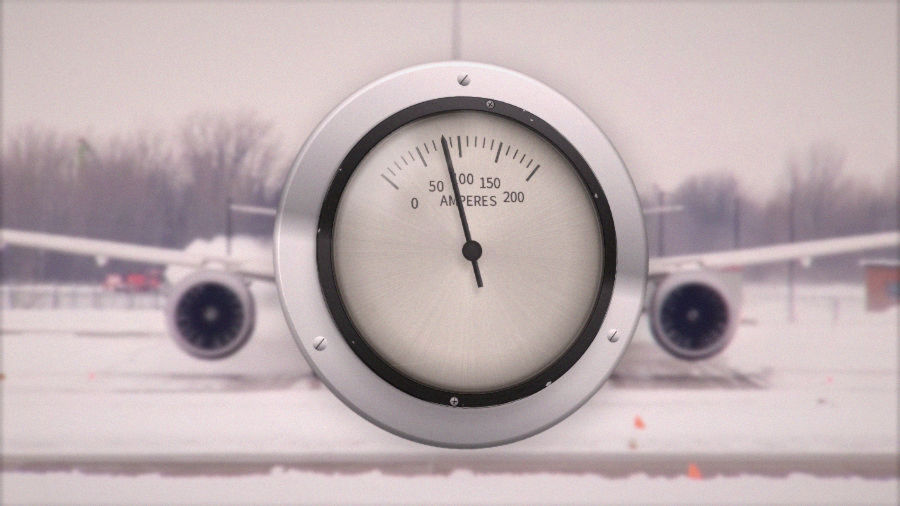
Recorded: 80 A
